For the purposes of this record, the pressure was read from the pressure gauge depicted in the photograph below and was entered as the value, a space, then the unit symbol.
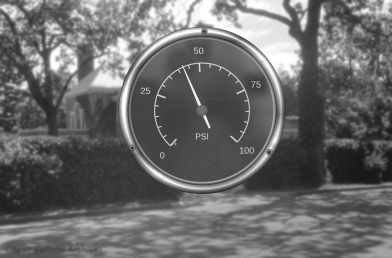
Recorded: 42.5 psi
